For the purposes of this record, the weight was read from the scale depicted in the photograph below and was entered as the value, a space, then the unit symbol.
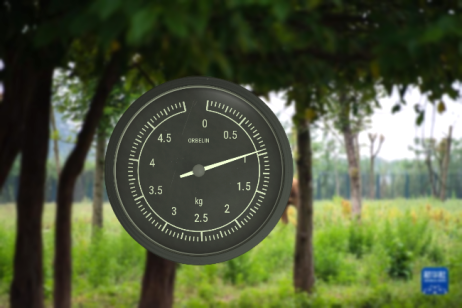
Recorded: 0.95 kg
